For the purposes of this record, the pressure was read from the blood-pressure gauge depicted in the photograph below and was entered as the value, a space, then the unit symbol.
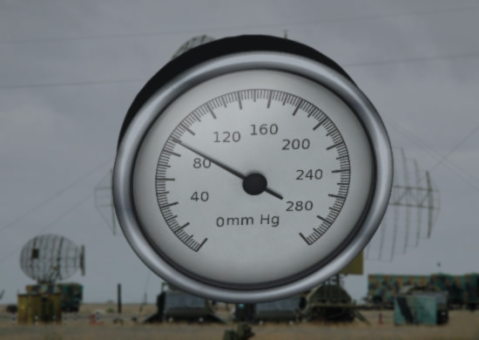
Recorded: 90 mmHg
